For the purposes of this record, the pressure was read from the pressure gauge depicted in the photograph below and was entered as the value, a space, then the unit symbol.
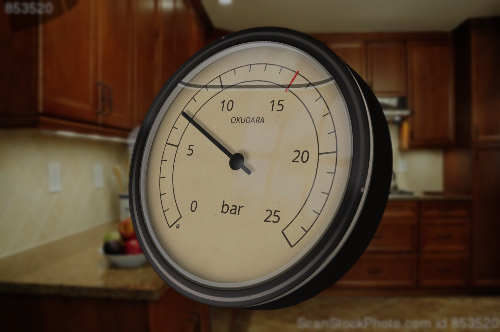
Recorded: 7 bar
